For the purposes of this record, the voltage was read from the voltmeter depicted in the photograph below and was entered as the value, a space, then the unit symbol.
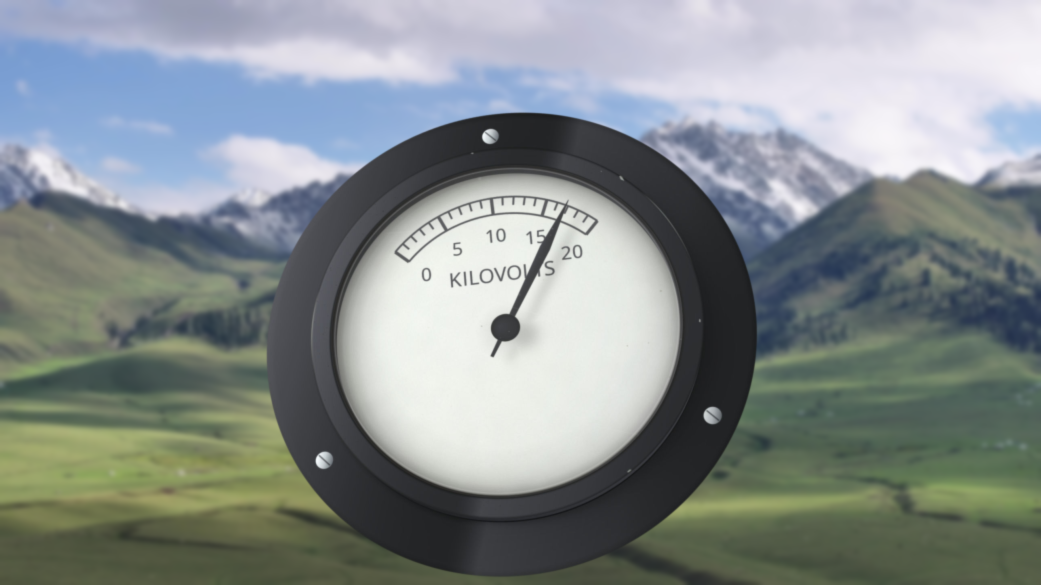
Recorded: 17 kV
